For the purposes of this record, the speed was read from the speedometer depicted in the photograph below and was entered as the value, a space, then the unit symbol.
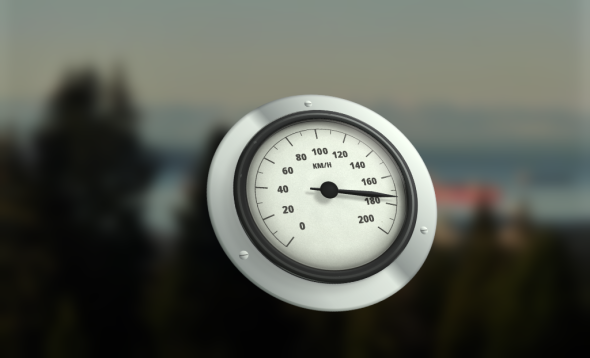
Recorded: 175 km/h
